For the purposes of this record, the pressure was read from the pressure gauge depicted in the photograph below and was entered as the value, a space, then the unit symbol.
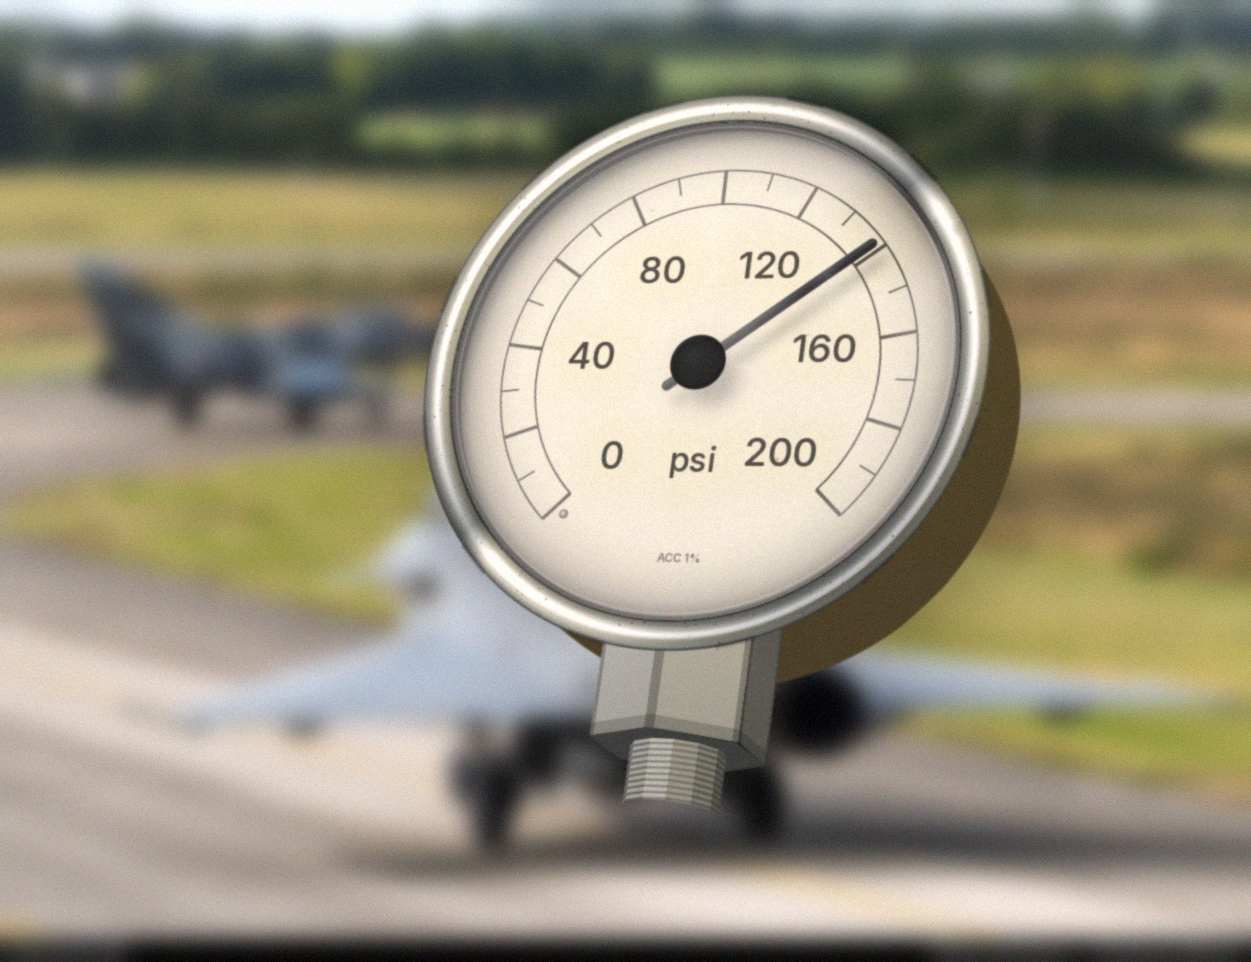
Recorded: 140 psi
